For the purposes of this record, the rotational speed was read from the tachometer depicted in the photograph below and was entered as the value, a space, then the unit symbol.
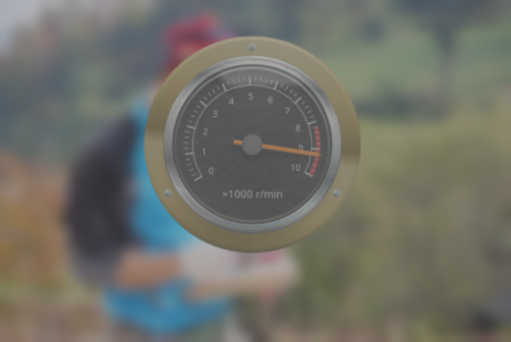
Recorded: 9200 rpm
